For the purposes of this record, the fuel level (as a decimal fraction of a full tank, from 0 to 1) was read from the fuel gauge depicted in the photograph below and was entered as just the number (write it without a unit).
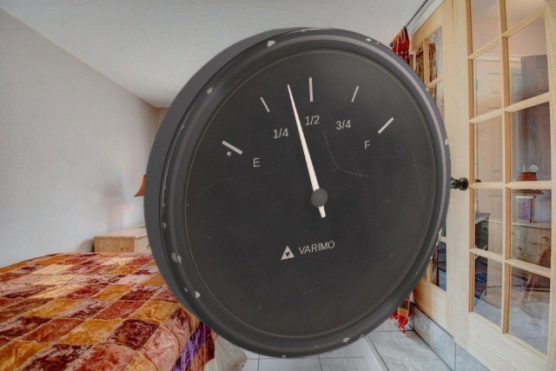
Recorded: 0.375
